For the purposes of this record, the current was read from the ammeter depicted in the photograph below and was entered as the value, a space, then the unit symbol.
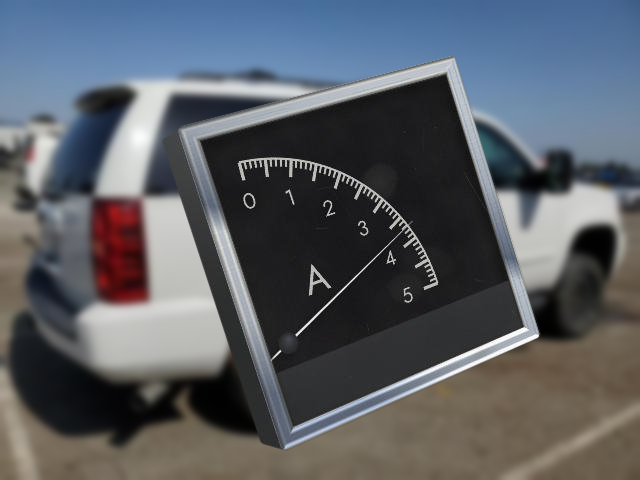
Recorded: 3.7 A
